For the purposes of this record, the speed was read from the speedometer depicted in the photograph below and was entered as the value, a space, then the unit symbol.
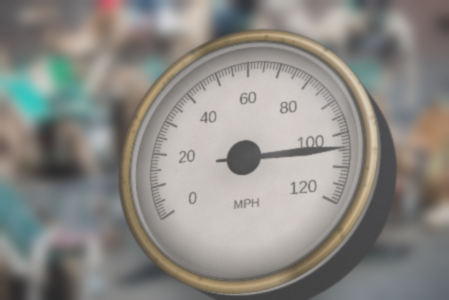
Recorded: 105 mph
